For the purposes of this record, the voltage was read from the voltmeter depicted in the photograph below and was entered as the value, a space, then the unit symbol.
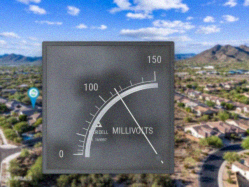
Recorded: 115 mV
